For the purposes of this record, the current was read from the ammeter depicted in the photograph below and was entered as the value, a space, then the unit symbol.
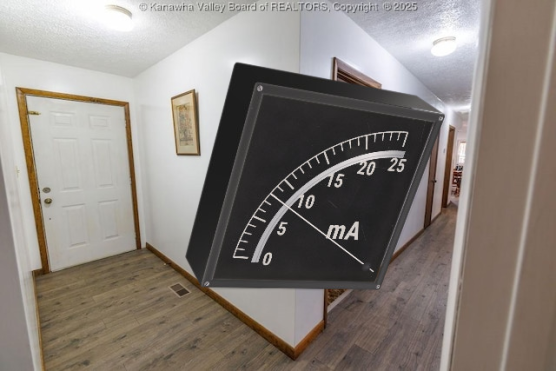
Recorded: 8 mA
